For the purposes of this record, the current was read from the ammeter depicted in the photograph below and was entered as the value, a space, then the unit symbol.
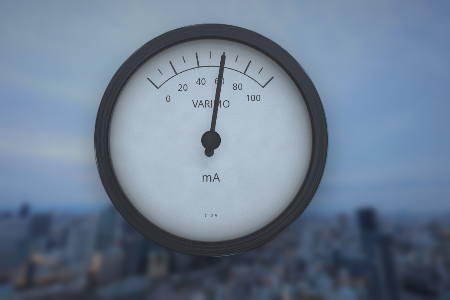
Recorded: 60 mA
